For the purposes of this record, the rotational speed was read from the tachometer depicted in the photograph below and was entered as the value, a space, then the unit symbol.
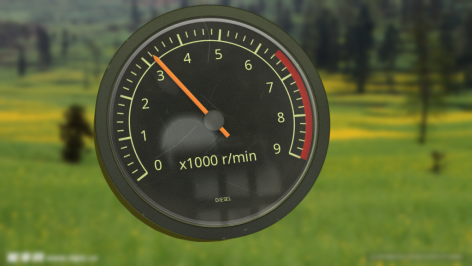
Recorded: 3200 rpm
